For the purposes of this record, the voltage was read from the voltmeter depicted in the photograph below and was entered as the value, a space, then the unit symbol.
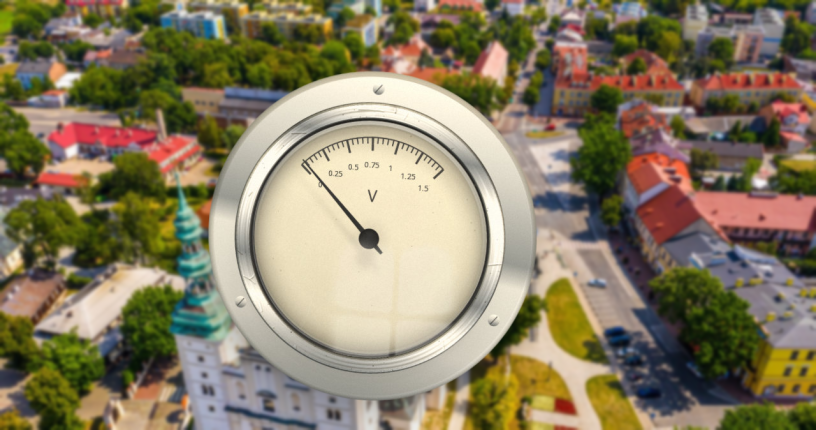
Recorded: 0.05 V
